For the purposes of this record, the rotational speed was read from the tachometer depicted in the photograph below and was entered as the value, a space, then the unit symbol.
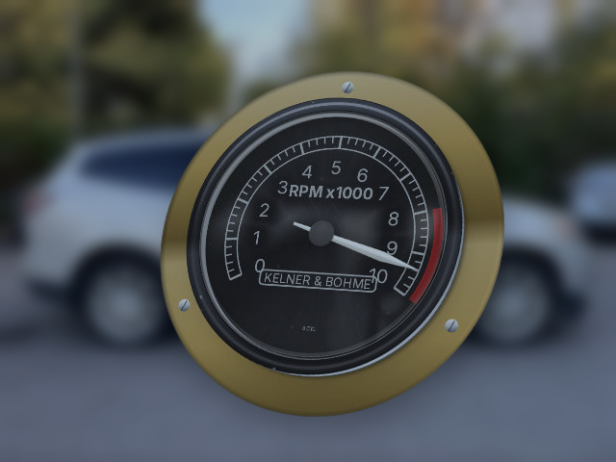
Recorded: 9400 rpm
